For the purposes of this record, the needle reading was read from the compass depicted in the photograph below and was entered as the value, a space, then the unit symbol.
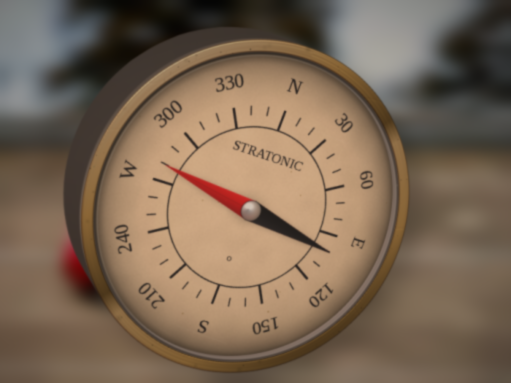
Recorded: 280 °
